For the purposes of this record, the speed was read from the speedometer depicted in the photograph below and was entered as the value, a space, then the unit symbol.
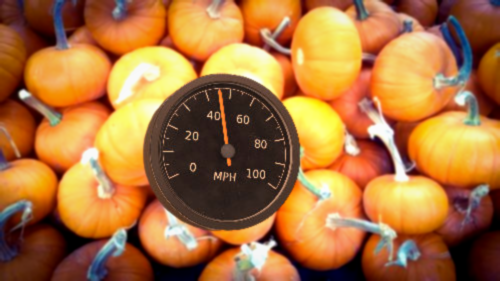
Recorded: 45 mph
